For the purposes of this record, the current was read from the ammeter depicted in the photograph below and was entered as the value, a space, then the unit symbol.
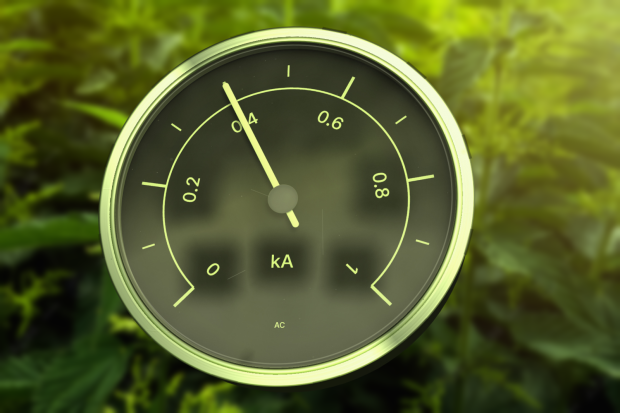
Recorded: 0.4 kA
